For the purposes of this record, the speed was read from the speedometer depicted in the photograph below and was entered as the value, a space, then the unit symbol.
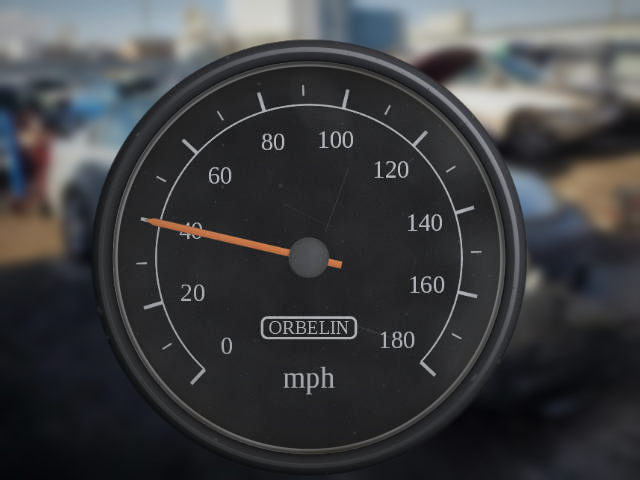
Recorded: 40 mph
